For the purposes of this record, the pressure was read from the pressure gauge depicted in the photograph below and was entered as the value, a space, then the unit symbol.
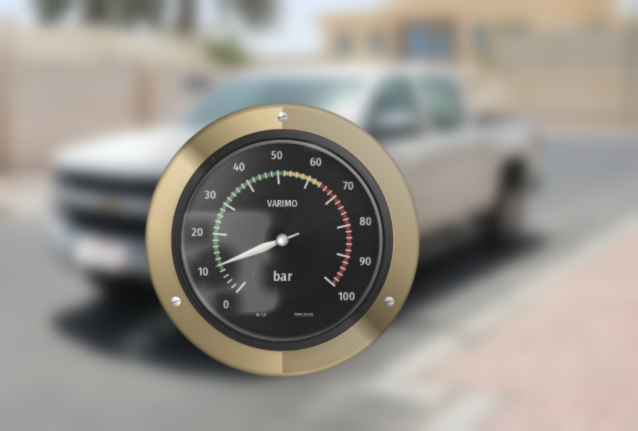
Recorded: 10 bar
